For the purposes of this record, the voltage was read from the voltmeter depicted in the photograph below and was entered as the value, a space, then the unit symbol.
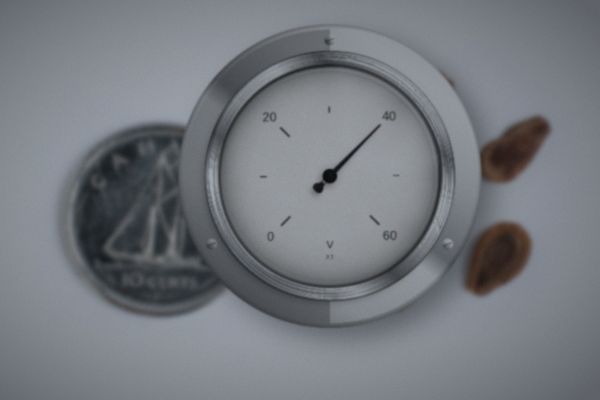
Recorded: 40 V
